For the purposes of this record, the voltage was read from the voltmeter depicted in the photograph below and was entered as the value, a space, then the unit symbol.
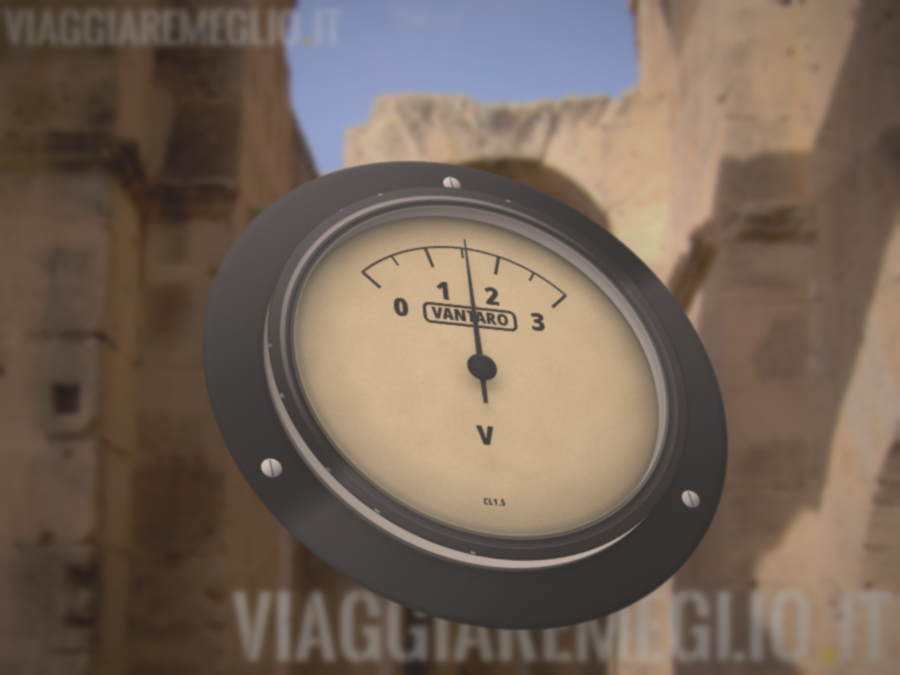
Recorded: 1.5 V
